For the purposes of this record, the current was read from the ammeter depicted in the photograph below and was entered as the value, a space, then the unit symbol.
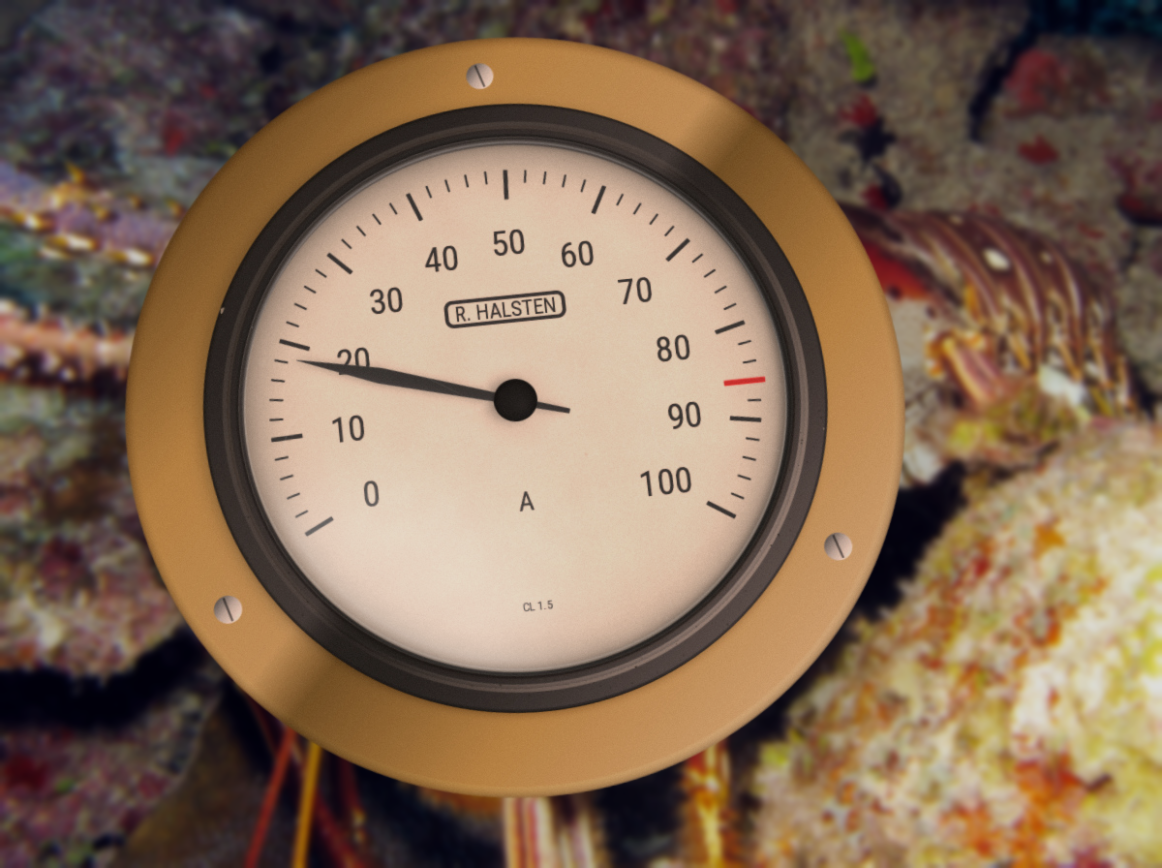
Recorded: 18 A
